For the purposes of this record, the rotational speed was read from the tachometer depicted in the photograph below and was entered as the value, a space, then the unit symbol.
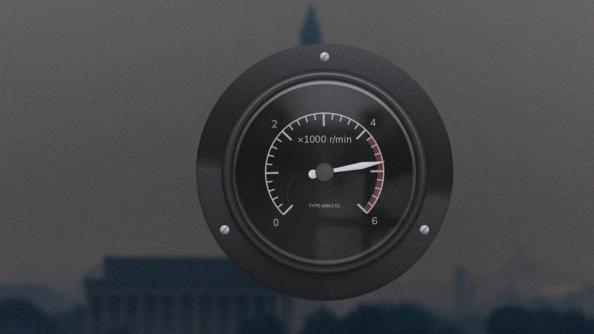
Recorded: 4800 rpm
